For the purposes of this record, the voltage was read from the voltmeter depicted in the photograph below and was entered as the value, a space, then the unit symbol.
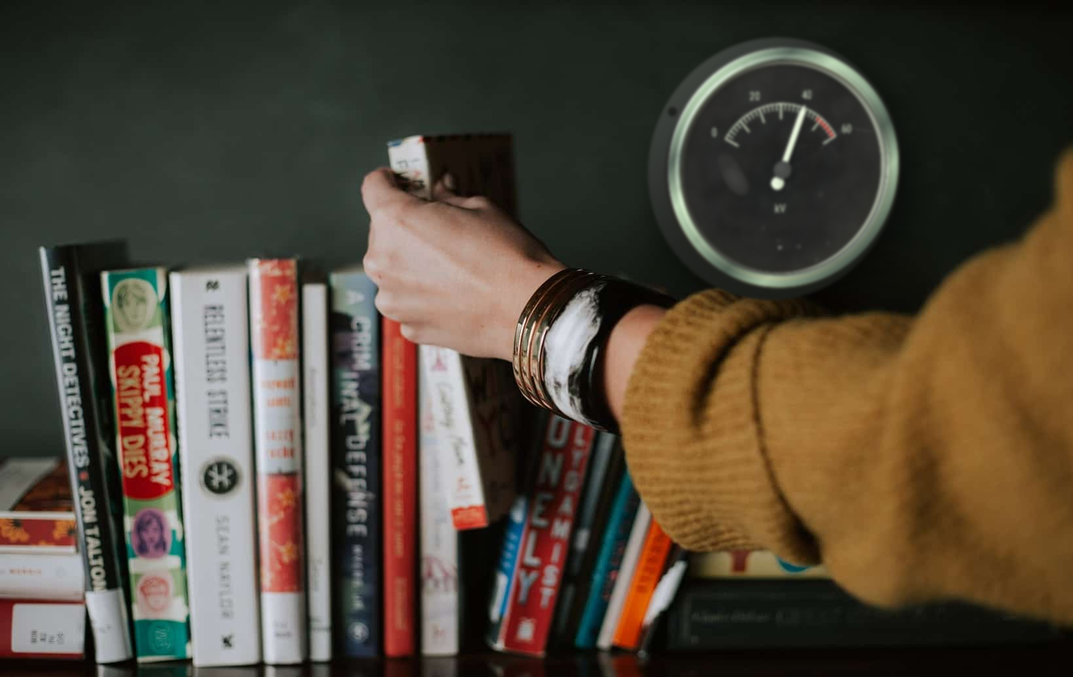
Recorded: 40 kV
